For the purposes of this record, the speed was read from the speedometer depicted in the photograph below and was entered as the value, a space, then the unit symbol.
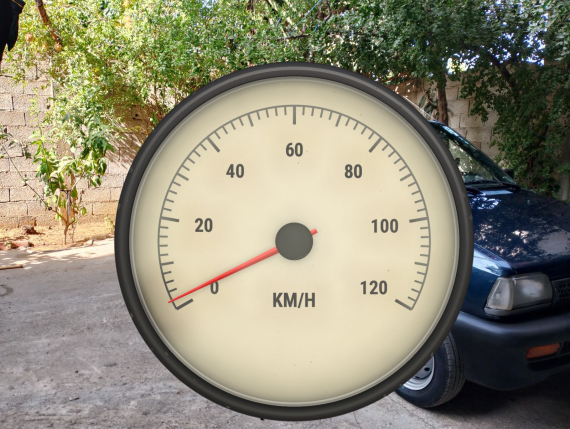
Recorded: 2 km/h
